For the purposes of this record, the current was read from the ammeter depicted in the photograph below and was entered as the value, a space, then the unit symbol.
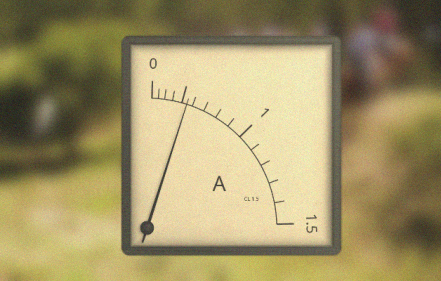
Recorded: 0.55 A
